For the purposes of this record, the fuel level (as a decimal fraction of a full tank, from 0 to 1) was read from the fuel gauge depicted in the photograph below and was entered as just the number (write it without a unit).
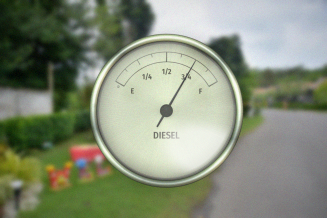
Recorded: 0.75
